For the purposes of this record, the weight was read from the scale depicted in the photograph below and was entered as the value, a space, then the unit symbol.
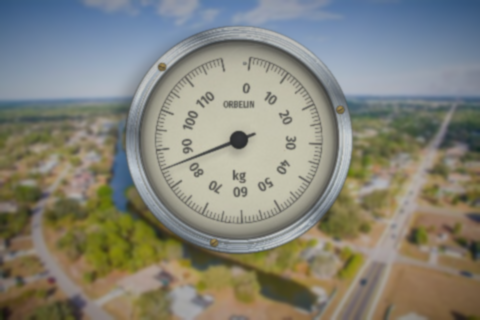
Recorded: 85 kg
